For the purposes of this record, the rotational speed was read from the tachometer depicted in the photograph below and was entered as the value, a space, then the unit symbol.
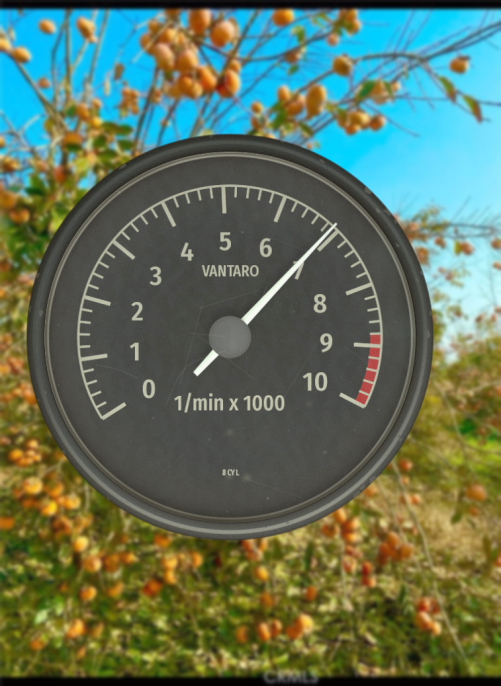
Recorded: 6900 rpm
